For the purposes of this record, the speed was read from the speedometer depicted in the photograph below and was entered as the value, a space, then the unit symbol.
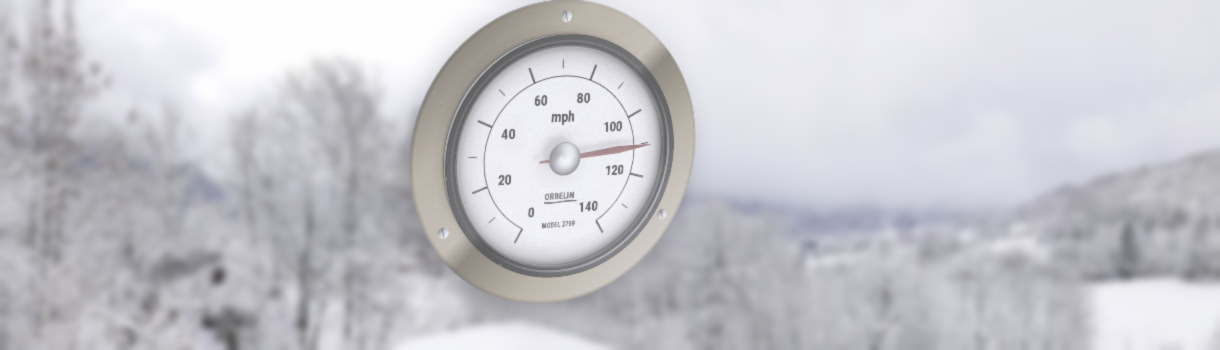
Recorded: 110 mph
